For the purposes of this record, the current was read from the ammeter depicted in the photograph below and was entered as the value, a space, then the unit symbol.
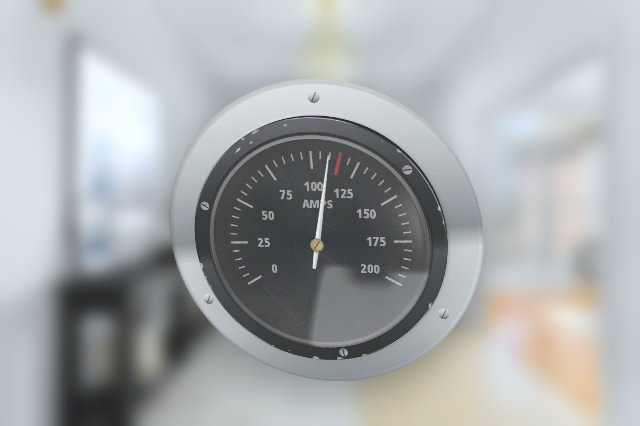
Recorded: 110 A
